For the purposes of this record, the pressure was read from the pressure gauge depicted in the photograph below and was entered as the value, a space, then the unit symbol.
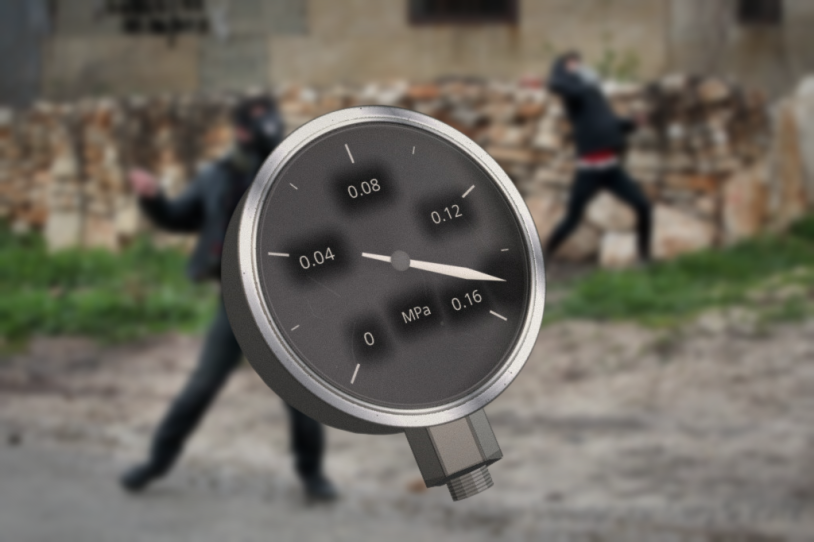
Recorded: 0.15 MPa
